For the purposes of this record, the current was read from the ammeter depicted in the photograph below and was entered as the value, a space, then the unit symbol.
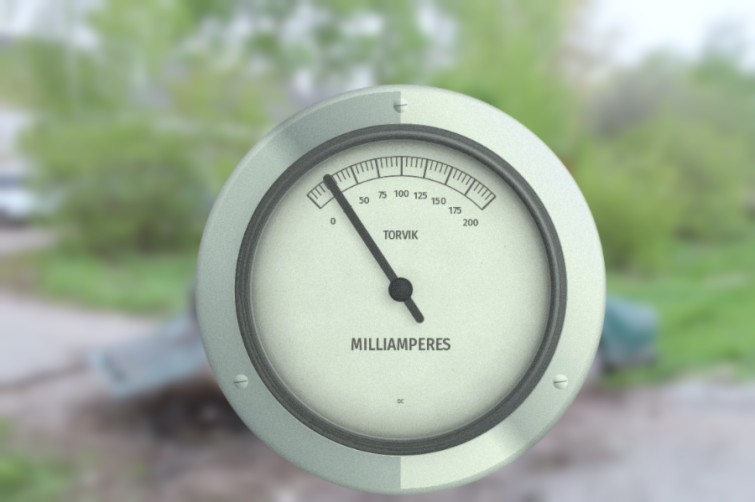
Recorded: 25 mA
